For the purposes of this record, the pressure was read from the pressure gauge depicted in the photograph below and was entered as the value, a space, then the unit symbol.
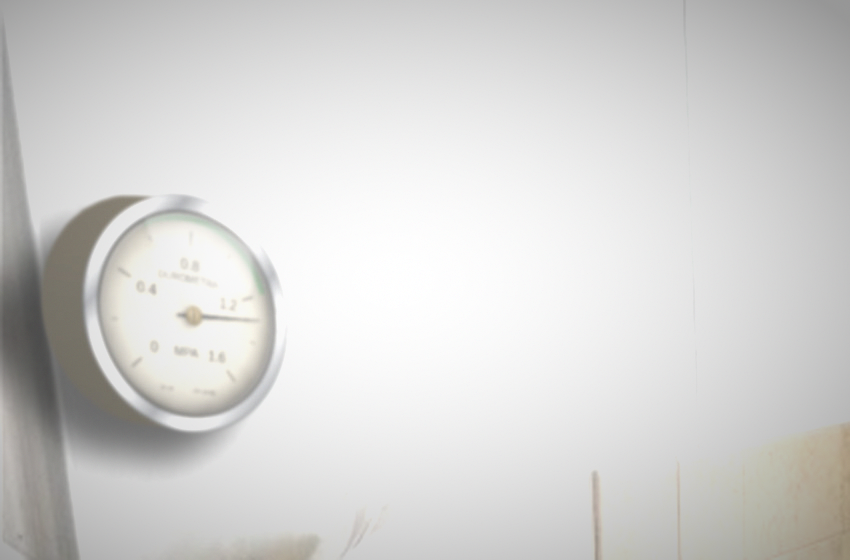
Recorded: 1.3 MPa
